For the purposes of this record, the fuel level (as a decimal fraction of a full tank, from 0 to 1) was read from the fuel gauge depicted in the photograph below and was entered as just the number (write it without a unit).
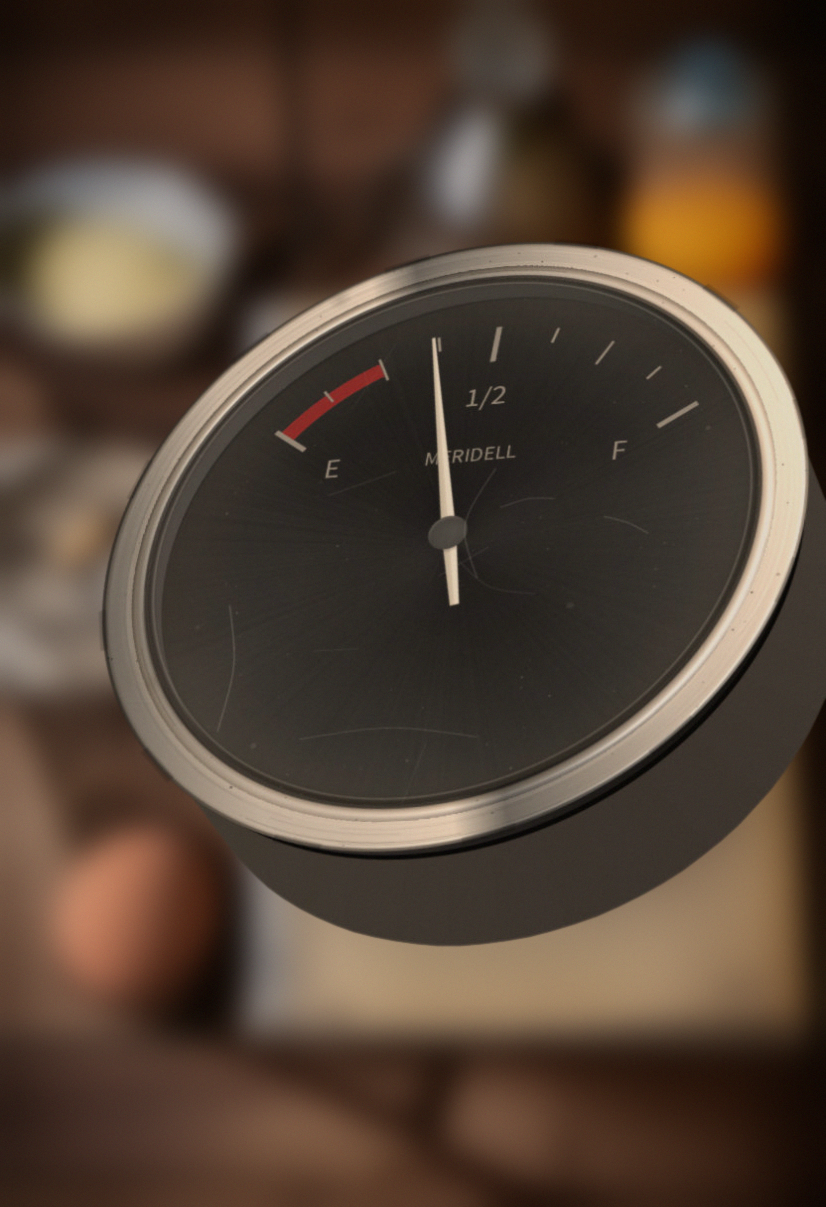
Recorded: 0.375
